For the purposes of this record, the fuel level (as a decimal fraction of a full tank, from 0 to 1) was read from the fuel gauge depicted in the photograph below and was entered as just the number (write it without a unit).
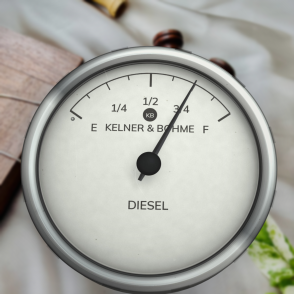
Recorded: 0.75
